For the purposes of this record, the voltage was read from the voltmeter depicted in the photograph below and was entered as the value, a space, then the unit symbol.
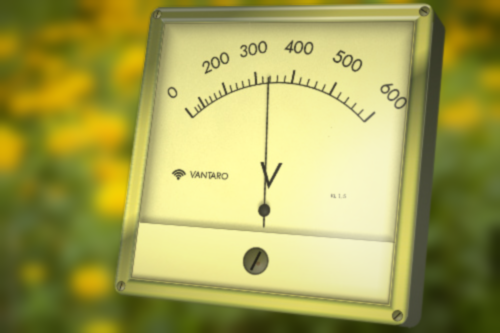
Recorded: 340 V
